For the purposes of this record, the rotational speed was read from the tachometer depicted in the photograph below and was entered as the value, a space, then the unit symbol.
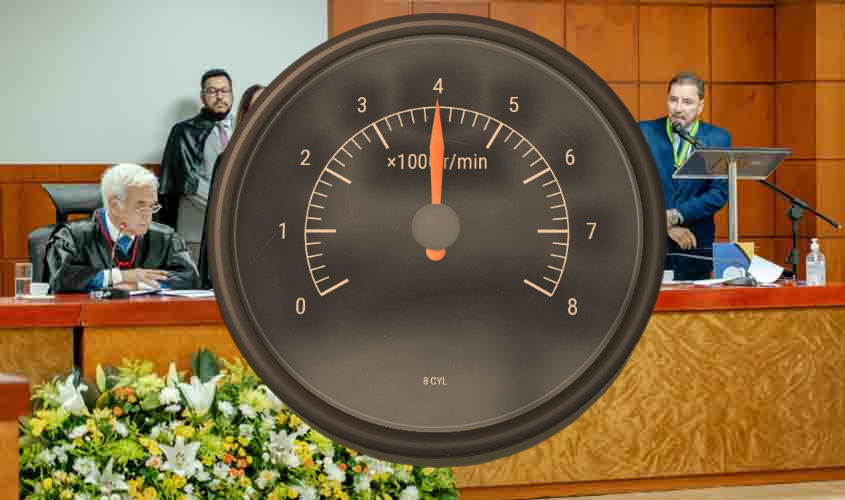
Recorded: 4000 rpm
